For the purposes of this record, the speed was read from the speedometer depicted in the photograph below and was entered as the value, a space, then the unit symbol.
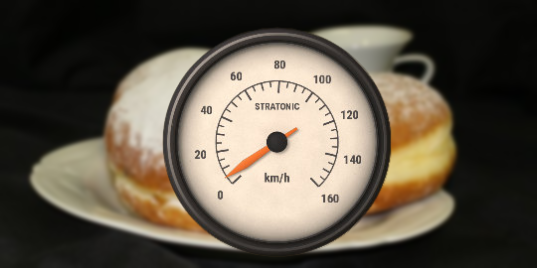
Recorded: 5 km/h
